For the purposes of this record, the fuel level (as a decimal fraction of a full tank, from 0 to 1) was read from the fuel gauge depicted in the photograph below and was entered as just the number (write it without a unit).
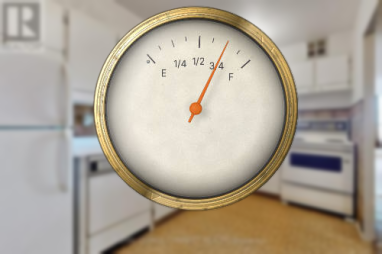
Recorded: 0.75
